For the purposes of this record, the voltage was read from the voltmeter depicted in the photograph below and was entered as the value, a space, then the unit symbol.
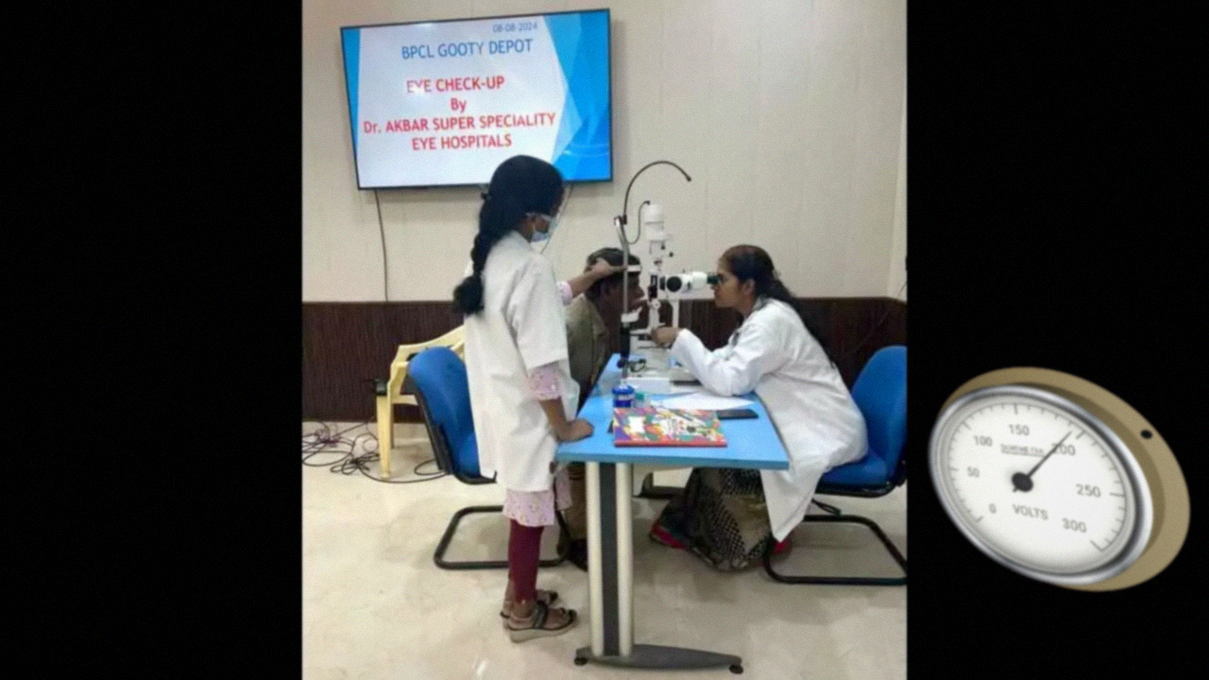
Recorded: 195 V
